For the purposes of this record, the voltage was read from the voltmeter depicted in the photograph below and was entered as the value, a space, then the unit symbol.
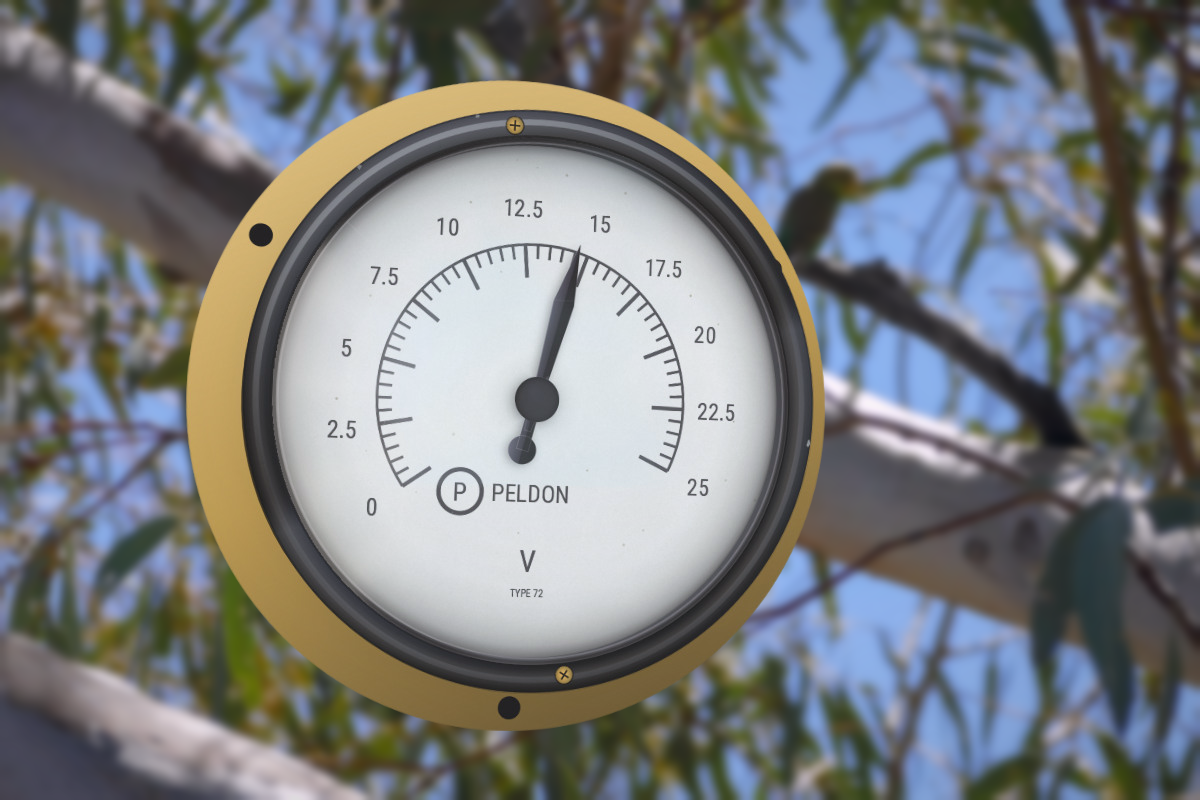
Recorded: 14.5 V
